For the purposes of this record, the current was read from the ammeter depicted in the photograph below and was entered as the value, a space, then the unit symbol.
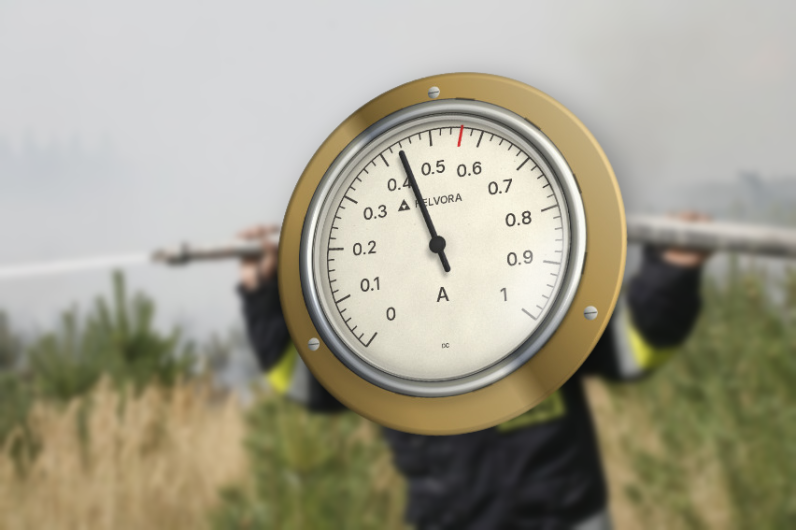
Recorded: 0.44 A
